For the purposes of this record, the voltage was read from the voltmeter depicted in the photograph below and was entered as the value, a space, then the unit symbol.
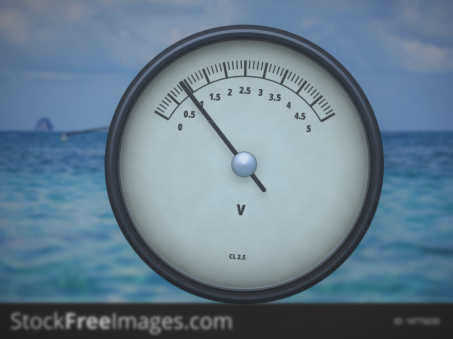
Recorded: 0.9 V
